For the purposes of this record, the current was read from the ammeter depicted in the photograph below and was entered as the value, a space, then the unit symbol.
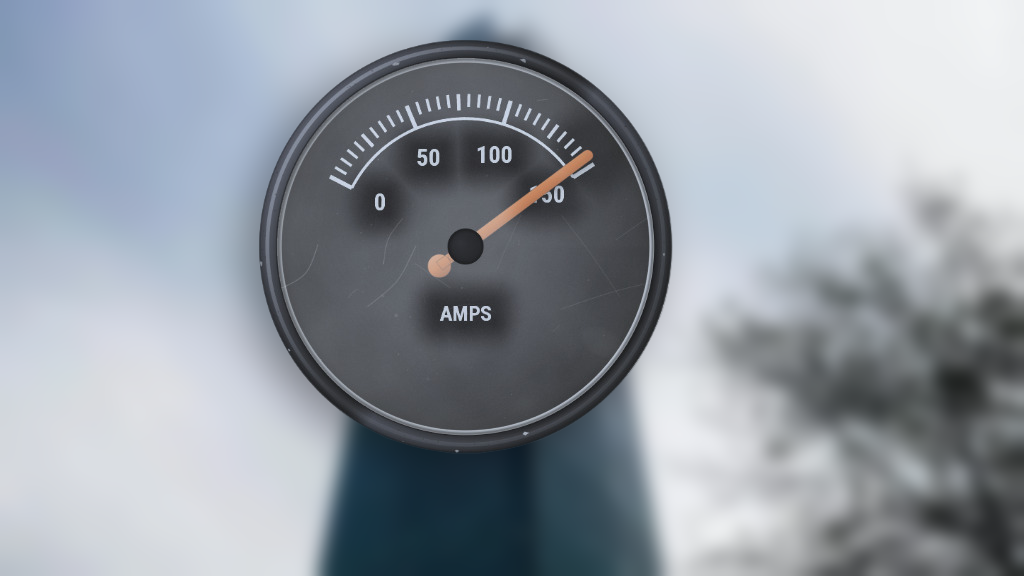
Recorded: 145 A
